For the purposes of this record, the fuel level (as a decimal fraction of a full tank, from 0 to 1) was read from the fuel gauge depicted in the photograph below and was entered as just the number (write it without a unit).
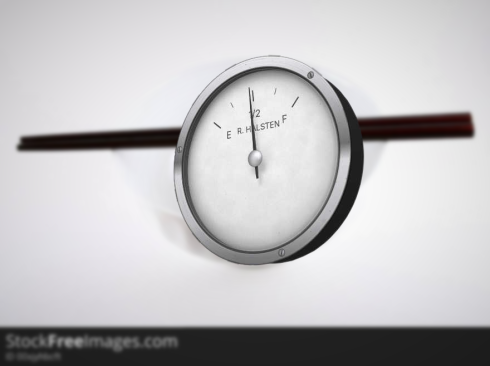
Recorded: 0.5
